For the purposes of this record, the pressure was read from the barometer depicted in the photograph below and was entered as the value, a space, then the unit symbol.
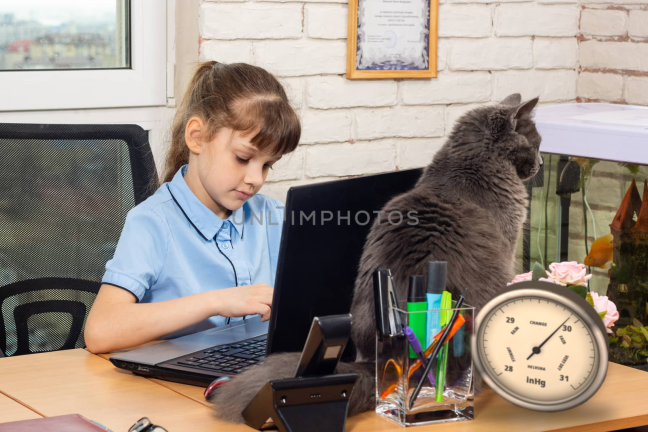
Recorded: 29.9 inHg
